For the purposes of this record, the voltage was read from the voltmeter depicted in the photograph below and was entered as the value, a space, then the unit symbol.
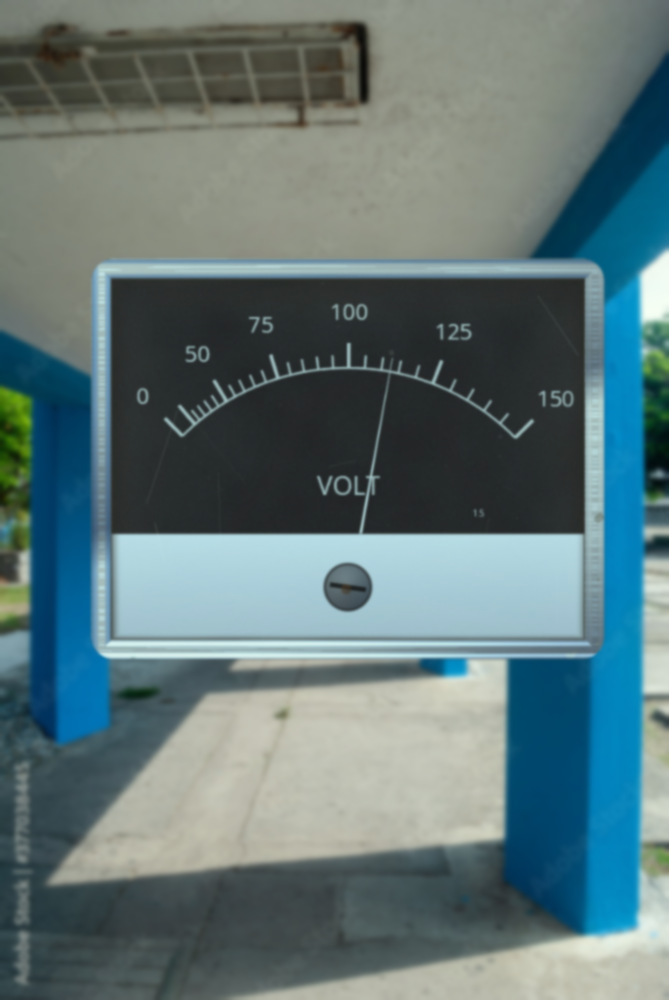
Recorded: 112.5 V
